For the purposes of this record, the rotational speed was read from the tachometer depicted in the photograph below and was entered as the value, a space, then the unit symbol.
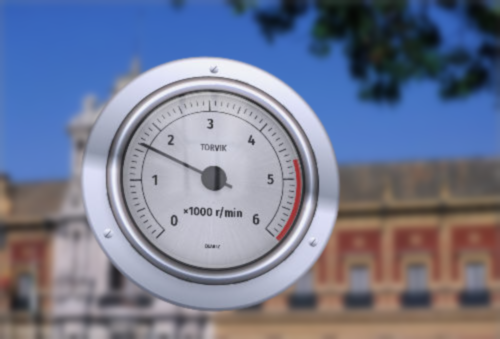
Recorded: 1600 rpm
